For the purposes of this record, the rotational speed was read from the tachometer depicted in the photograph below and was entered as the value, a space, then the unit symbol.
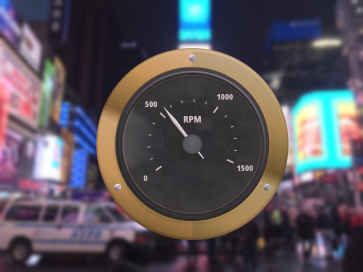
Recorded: 550 rpm
